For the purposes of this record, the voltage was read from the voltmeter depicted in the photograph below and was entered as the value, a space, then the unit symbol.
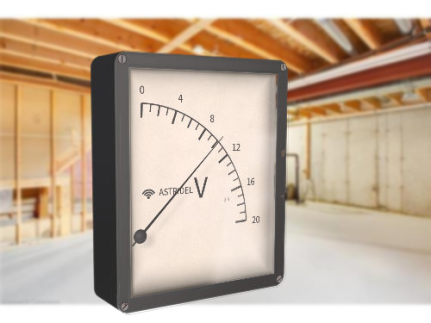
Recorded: 10 V
